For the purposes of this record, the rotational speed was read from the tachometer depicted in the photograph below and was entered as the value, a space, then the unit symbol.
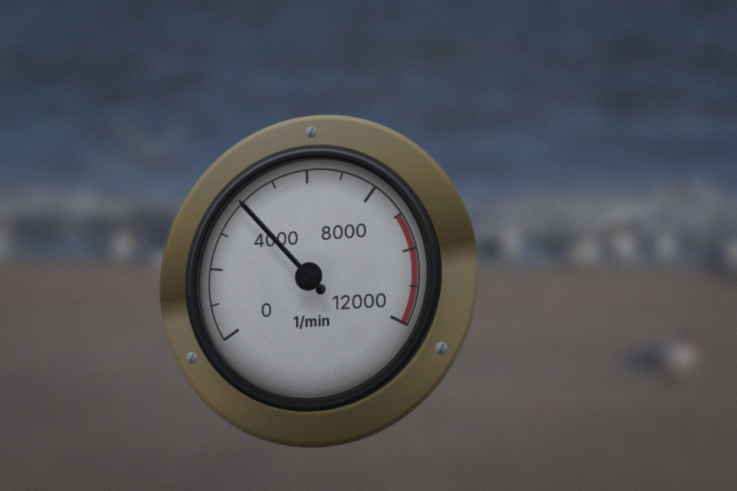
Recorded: 4000 rpm
